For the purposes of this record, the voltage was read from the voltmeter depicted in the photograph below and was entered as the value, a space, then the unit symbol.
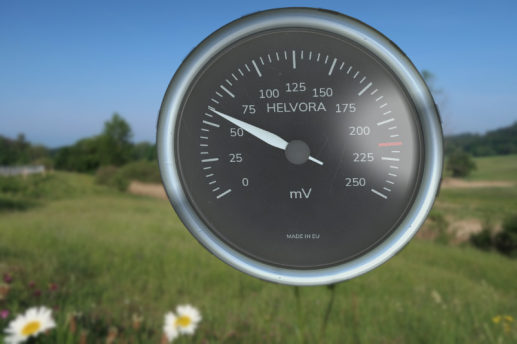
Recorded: 60 mV
